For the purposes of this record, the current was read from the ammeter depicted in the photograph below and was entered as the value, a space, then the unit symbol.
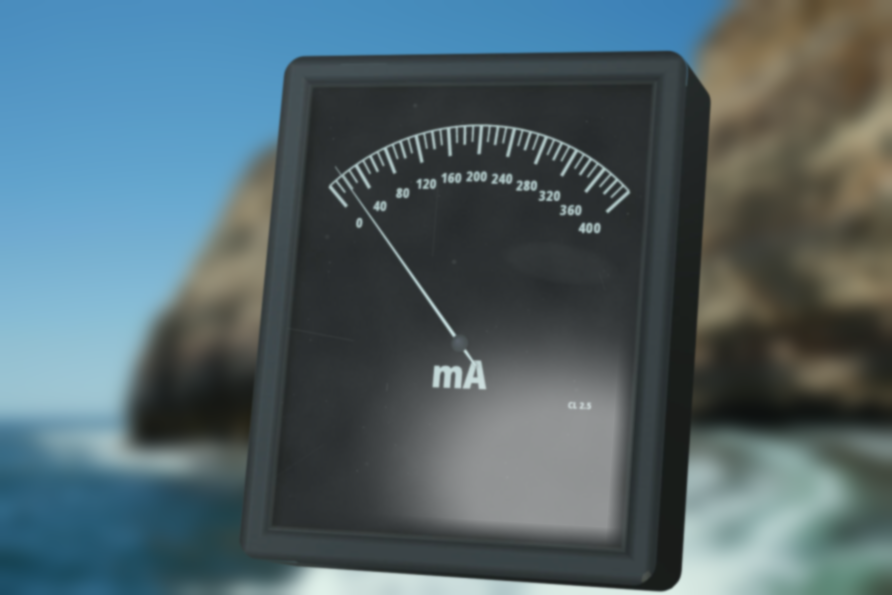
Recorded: 20 mA
